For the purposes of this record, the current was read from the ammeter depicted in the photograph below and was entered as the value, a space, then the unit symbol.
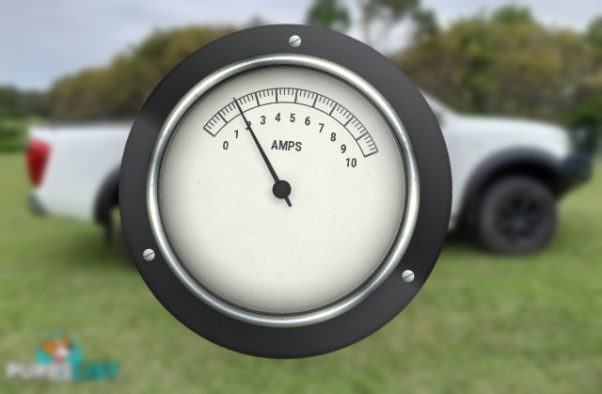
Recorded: 2 A
